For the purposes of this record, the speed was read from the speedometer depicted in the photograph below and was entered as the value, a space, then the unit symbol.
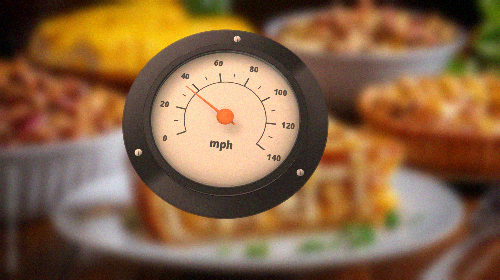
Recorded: 35 mph
